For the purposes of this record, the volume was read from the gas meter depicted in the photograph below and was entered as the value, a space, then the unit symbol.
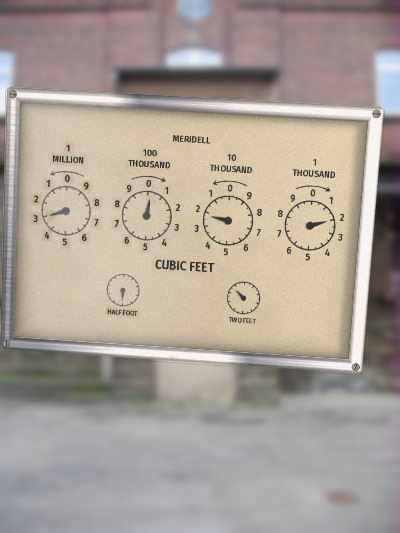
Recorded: 302200 ft³
